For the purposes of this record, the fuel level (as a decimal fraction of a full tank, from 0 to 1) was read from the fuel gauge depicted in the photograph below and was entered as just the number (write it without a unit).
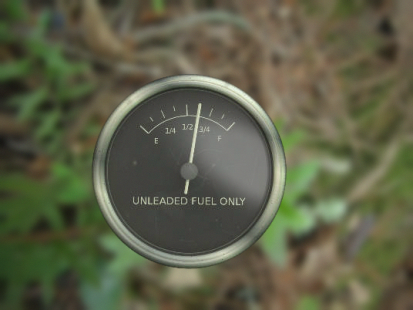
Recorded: 0.625
